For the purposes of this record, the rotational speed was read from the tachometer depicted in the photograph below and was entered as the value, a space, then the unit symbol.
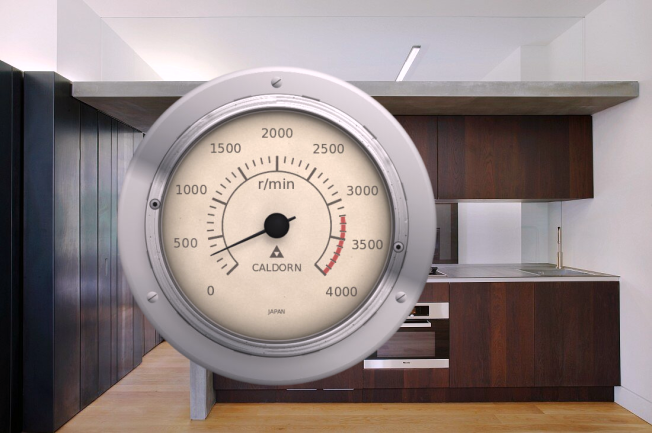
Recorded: 300 rpm
